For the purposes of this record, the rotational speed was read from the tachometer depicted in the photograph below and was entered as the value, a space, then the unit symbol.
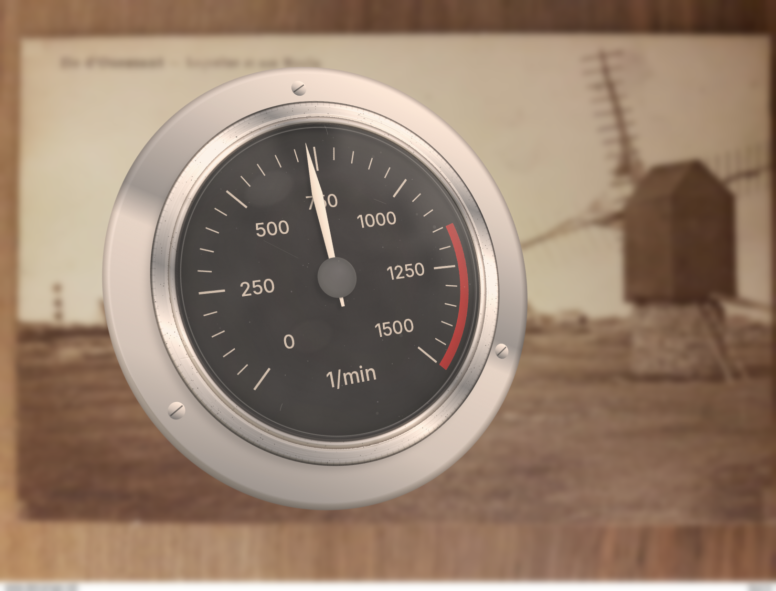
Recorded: 725 rpm
